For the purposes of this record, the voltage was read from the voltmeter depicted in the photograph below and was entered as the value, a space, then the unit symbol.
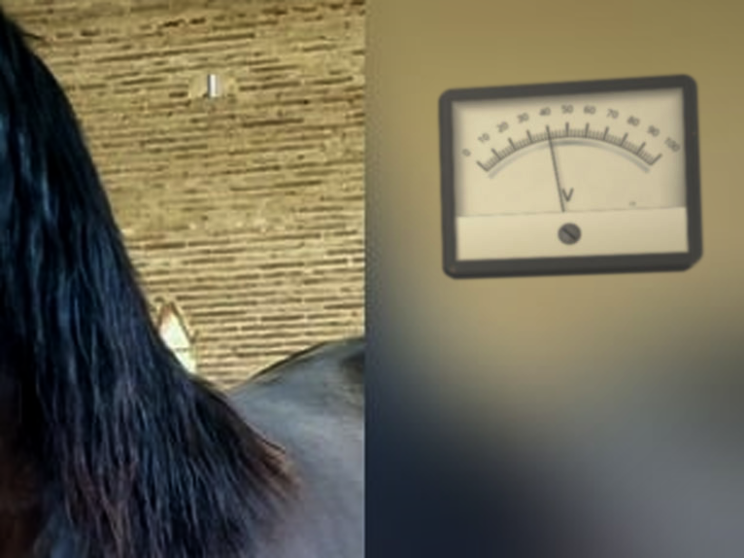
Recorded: 40 V
